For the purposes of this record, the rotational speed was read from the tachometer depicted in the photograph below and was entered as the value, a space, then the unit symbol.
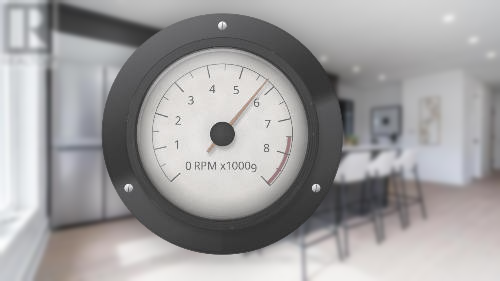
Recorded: 5750 rpm
